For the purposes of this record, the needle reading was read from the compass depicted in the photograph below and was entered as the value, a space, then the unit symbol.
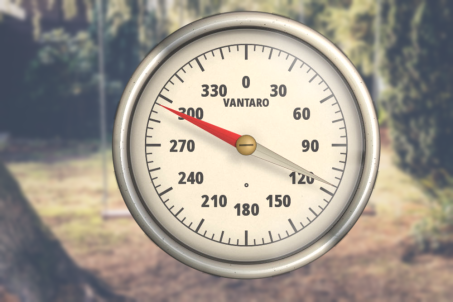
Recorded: 295 °
